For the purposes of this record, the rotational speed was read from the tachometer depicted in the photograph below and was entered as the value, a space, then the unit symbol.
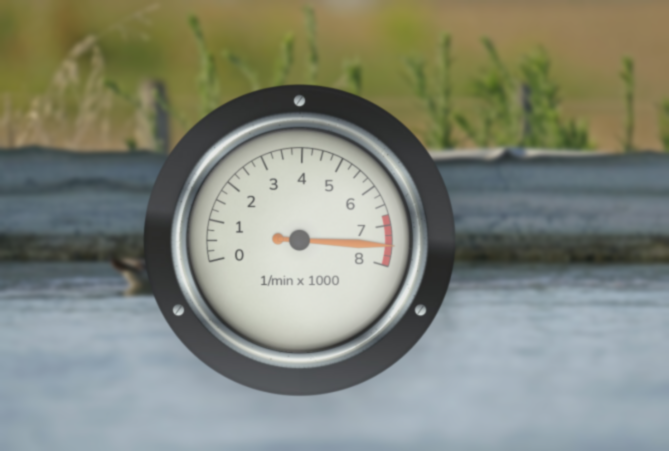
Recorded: 7500 rpm
